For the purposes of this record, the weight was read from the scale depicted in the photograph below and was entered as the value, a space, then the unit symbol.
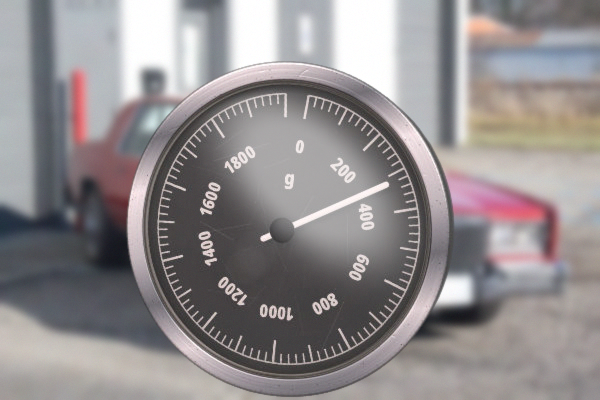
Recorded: 320 g
